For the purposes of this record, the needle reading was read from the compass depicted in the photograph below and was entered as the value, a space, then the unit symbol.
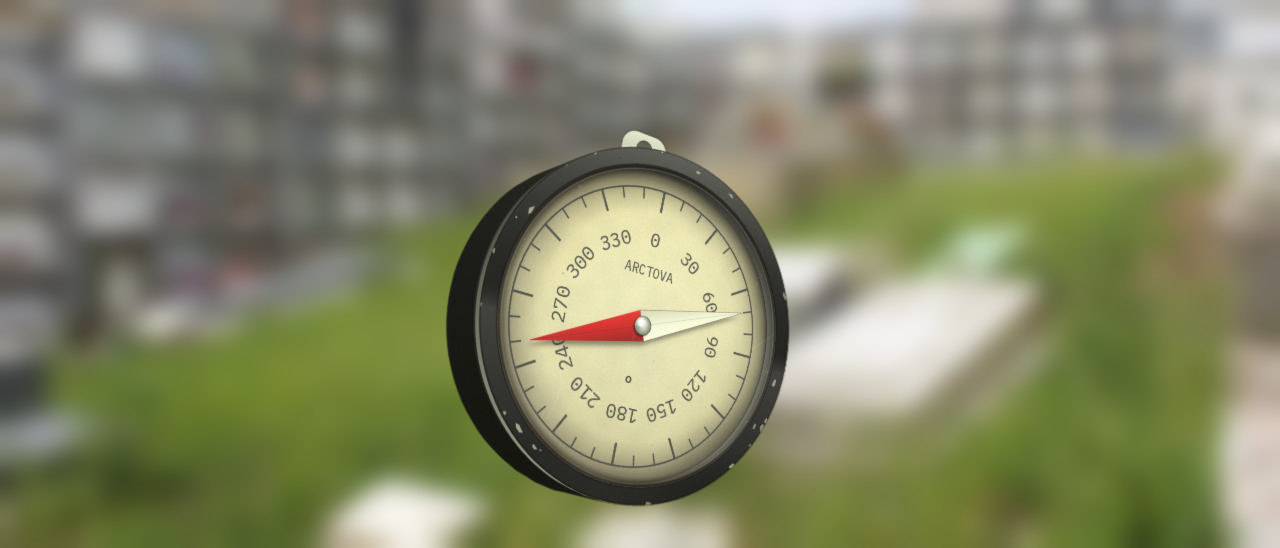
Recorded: 250 °
